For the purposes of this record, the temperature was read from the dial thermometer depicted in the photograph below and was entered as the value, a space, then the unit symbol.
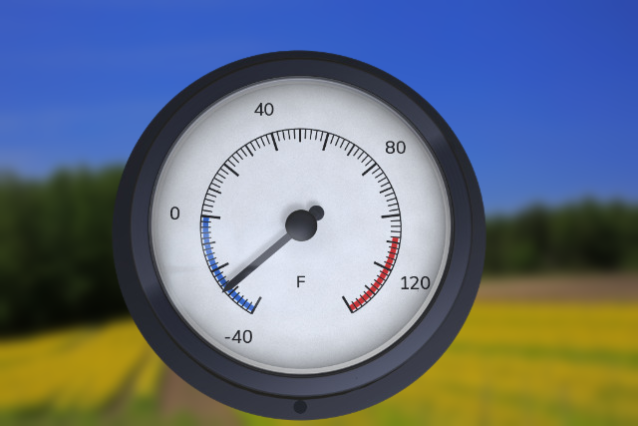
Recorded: -28 °F
